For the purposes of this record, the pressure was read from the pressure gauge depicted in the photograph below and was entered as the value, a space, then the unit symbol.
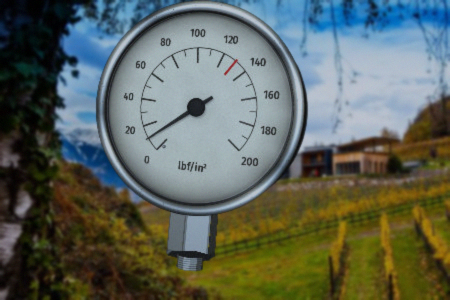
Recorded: 10 psi
